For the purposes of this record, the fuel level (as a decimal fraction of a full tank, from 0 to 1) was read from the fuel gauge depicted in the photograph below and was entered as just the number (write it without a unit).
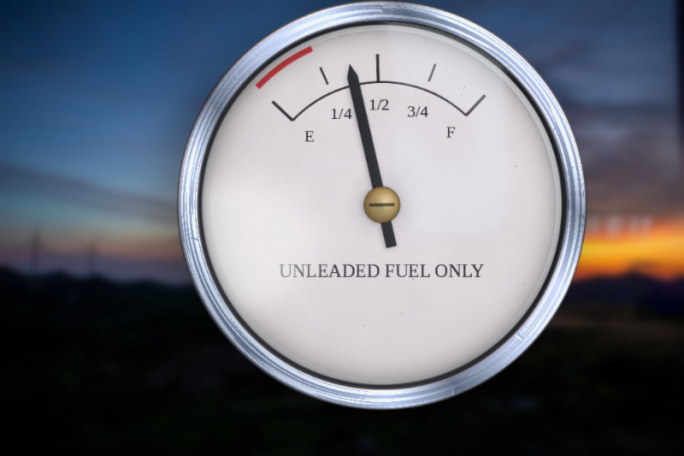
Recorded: 0.375
